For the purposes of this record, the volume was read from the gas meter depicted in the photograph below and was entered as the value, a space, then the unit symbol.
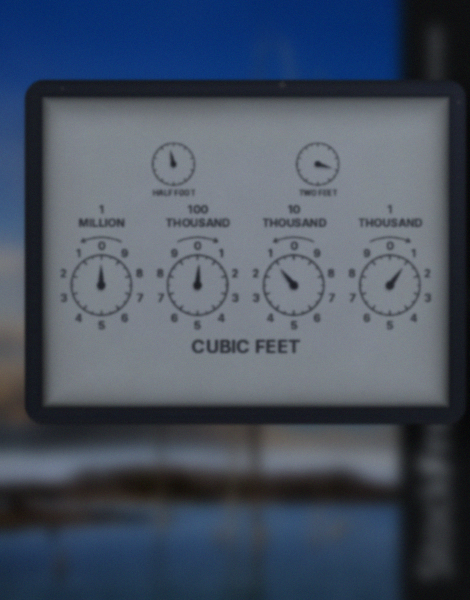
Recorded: 1100 ft³
